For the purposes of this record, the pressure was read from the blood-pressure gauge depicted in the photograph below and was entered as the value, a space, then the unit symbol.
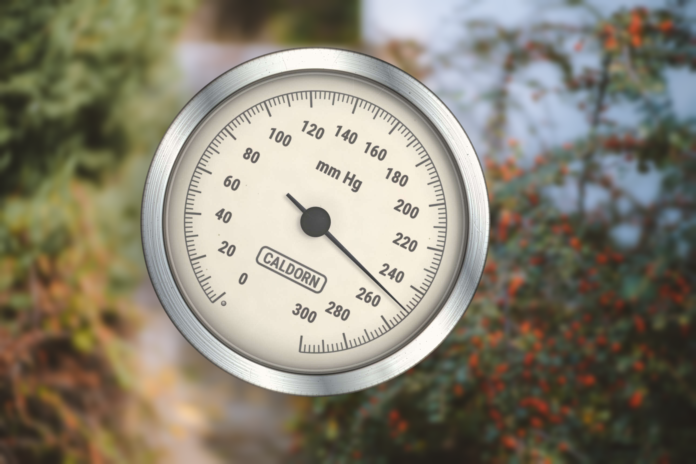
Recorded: 250 mmHg
